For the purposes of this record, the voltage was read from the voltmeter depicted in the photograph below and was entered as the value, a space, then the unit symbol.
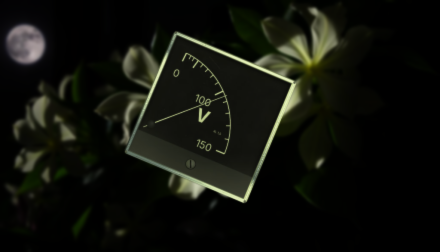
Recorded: 105 V
